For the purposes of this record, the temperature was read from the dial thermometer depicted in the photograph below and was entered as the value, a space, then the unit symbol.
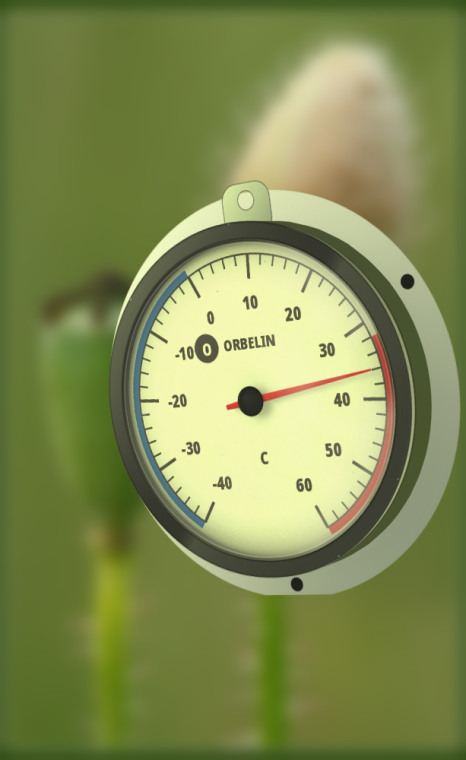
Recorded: 36 °C
